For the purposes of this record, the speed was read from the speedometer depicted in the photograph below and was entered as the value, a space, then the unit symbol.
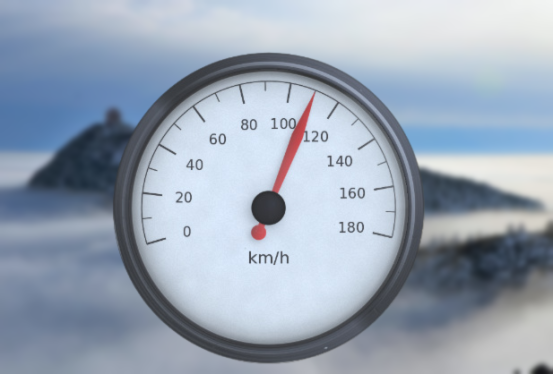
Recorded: 110 km/h
